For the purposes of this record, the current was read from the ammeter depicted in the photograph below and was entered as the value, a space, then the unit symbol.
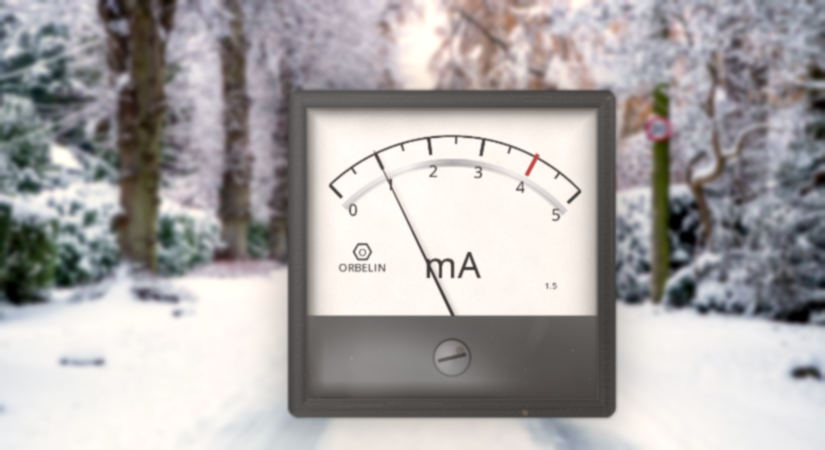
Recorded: 1 mA
